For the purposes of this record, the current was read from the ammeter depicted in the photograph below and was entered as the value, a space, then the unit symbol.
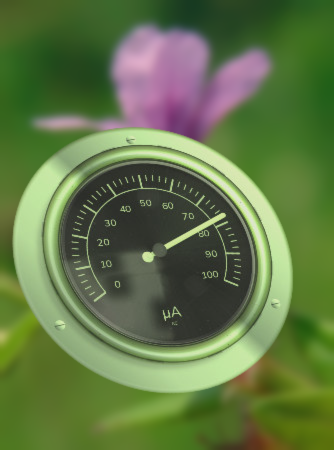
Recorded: 78 µA
